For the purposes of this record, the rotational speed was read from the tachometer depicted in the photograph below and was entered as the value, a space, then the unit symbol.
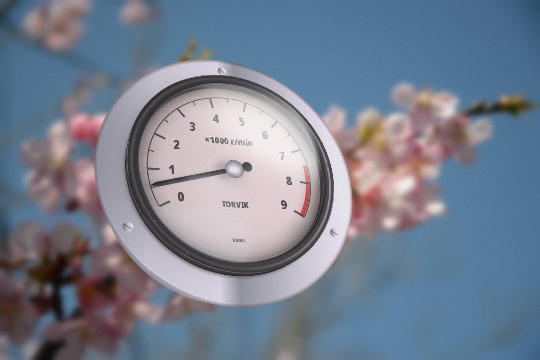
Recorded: 500 rpm
